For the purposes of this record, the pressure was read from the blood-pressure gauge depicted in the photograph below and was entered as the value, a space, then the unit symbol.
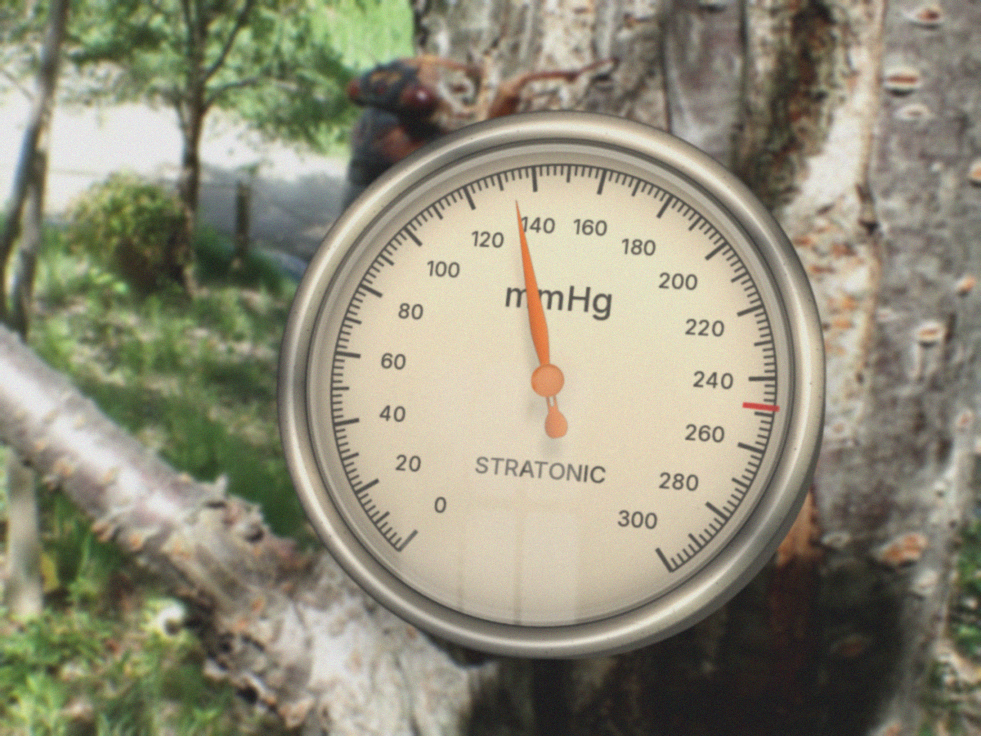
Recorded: 134 mmHg
